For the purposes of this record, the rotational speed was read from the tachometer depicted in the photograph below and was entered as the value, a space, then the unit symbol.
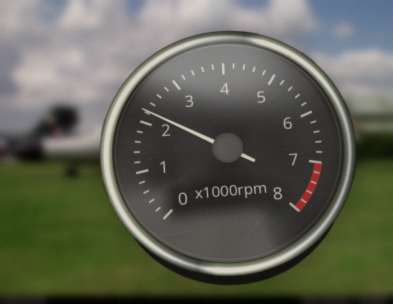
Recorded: 2200 rpm
